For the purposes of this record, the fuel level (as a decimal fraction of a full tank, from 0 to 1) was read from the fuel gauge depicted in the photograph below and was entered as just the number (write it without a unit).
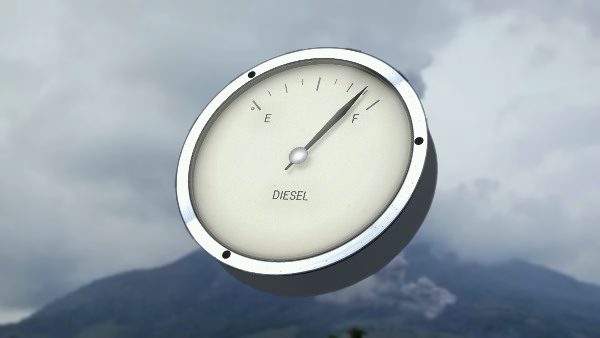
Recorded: 0.875
